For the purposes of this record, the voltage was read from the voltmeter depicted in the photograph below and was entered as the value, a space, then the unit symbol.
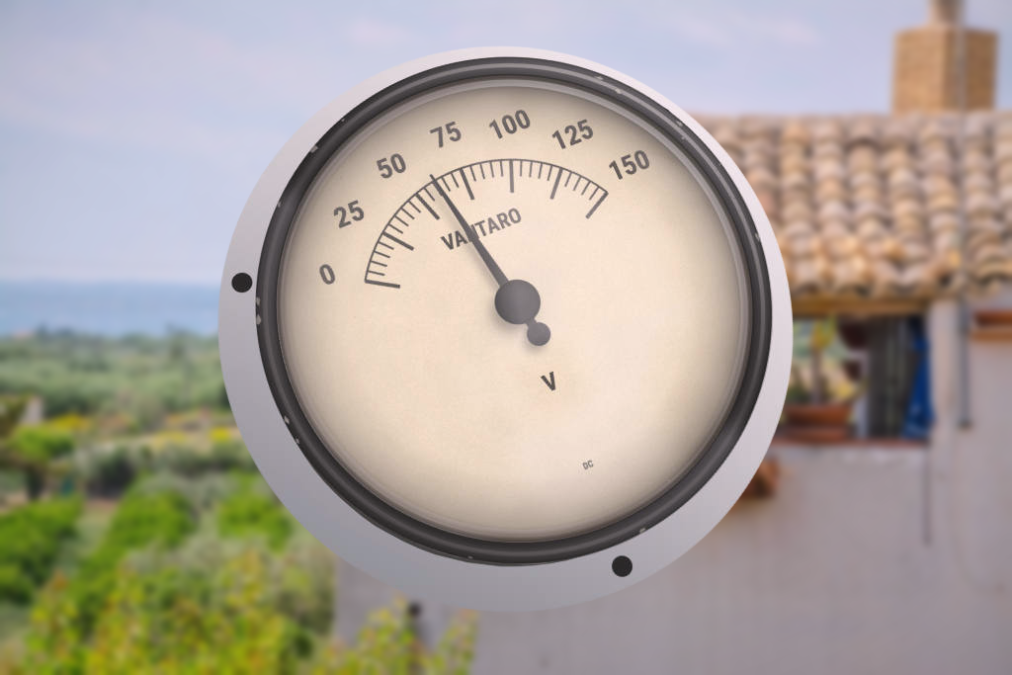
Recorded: 60 V
